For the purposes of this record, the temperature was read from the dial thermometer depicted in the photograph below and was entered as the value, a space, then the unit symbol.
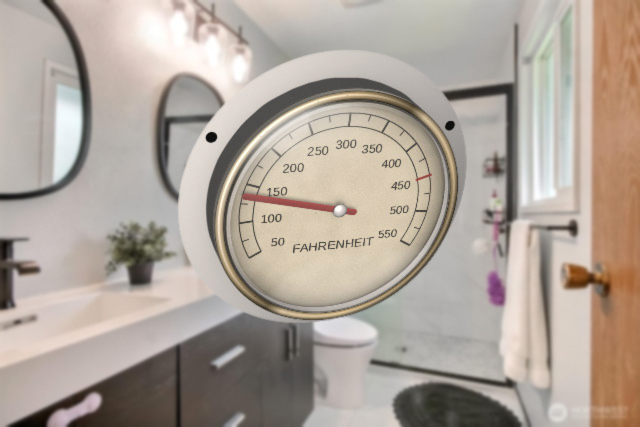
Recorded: 137.5 °F
